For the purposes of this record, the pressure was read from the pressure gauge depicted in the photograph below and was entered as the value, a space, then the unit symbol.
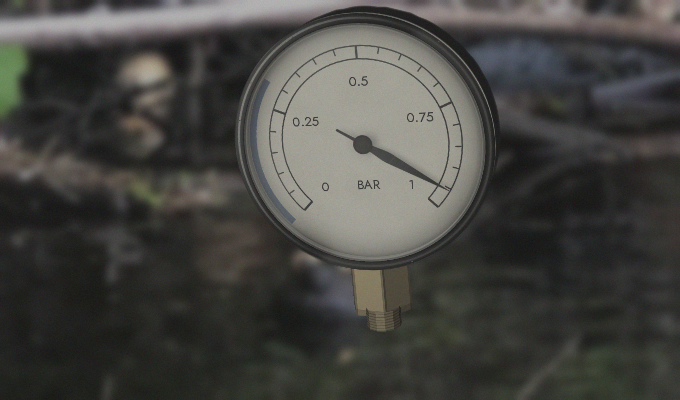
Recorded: 0.95 bar
